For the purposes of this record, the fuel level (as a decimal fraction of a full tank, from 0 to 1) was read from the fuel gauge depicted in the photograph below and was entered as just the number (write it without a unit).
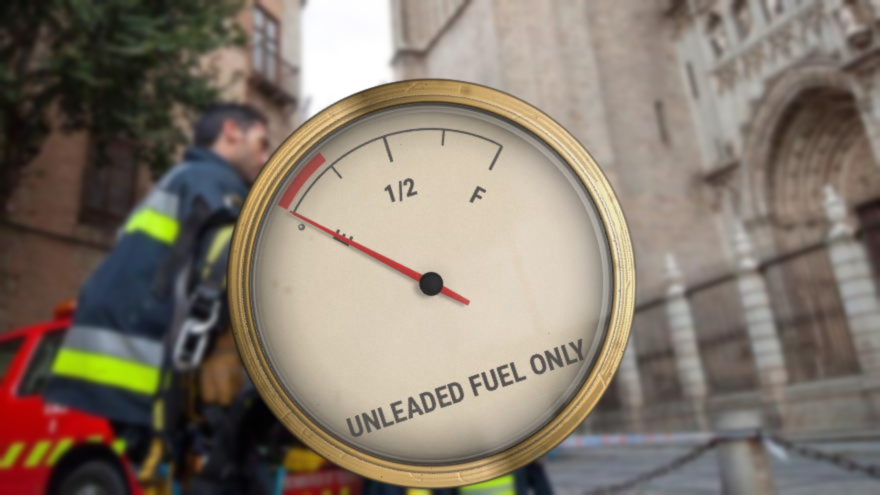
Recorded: 0
